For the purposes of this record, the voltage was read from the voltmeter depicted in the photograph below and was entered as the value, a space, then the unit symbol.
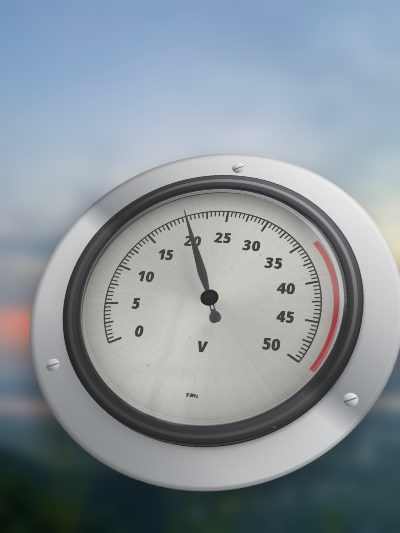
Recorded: 20 V
